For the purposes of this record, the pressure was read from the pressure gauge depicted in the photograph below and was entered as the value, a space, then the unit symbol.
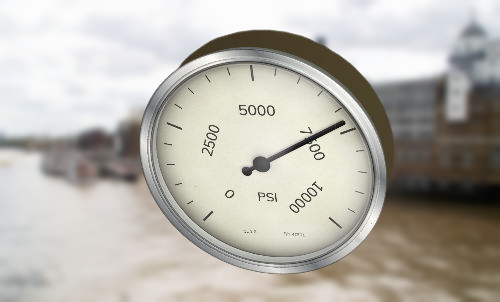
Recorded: 7250 psi
